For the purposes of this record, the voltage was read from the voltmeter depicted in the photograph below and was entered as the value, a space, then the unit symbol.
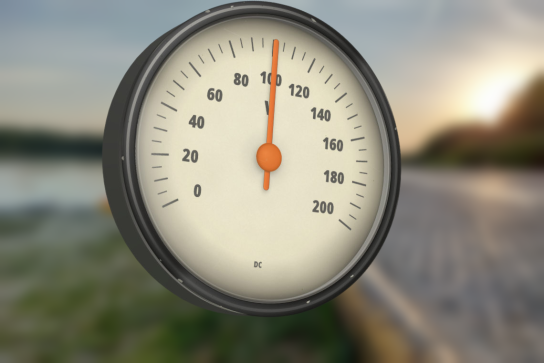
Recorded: 100 V
